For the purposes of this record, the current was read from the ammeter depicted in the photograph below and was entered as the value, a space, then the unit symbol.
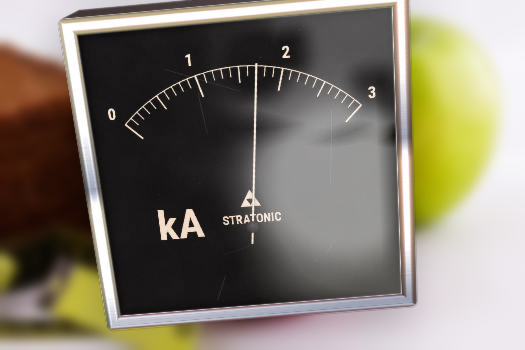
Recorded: 1.7 kA
